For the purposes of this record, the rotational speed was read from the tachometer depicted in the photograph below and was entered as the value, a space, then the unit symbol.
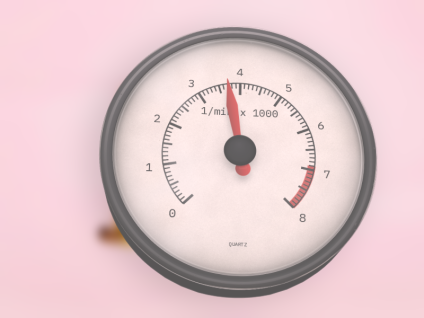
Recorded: 3700 rpm
